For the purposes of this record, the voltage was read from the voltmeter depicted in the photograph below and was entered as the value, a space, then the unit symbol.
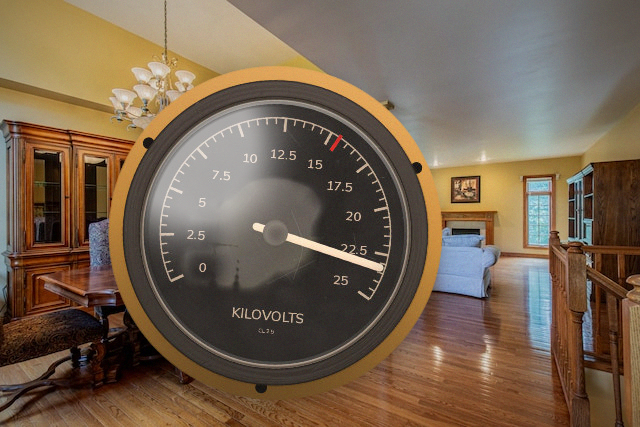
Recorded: 23.25 kV
